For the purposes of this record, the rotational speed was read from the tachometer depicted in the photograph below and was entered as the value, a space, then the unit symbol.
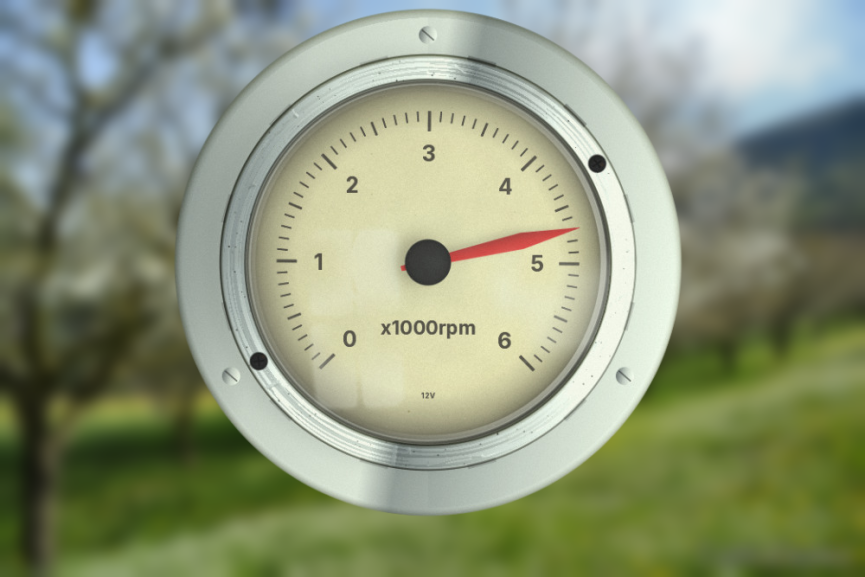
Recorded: 4700 rpm
